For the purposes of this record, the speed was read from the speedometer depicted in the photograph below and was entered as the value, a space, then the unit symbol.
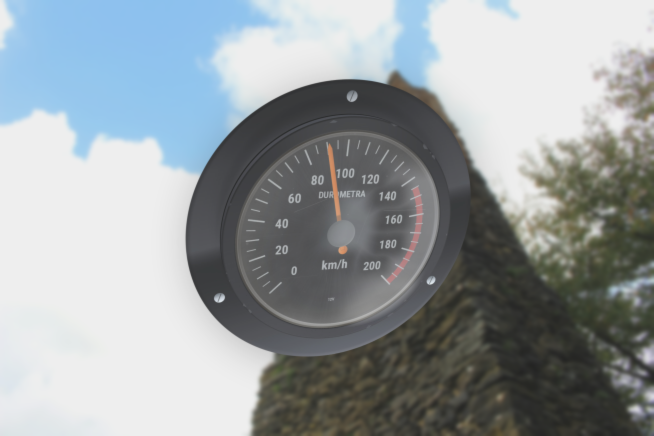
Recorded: 90 km/h
